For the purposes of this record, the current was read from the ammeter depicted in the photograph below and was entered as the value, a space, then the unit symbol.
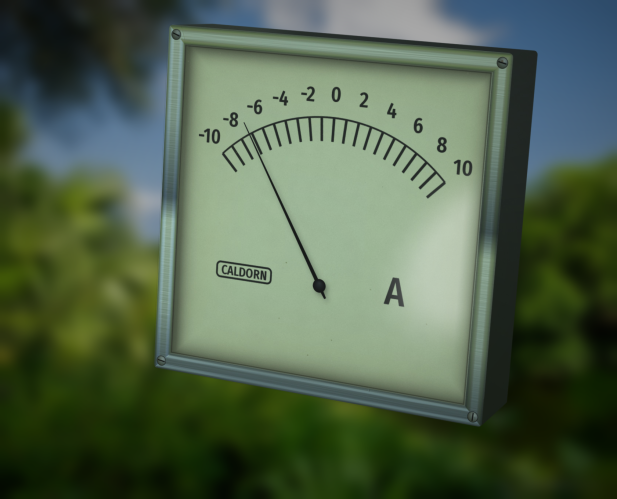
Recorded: -7 A
